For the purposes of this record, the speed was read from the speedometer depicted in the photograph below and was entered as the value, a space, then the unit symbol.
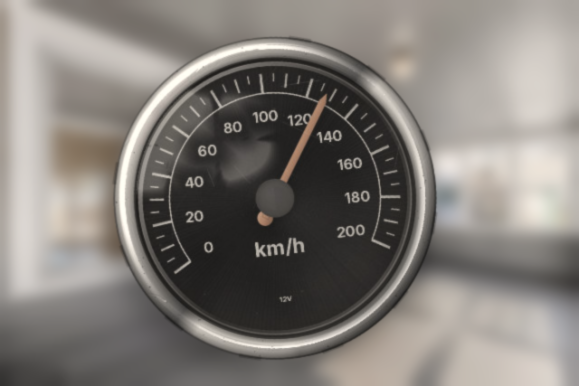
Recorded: 127.5 km/h
